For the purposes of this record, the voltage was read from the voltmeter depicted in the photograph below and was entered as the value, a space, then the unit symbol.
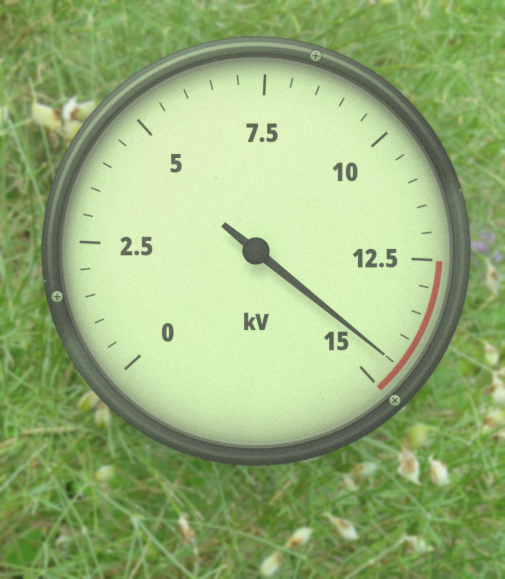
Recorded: 14.5 kV
